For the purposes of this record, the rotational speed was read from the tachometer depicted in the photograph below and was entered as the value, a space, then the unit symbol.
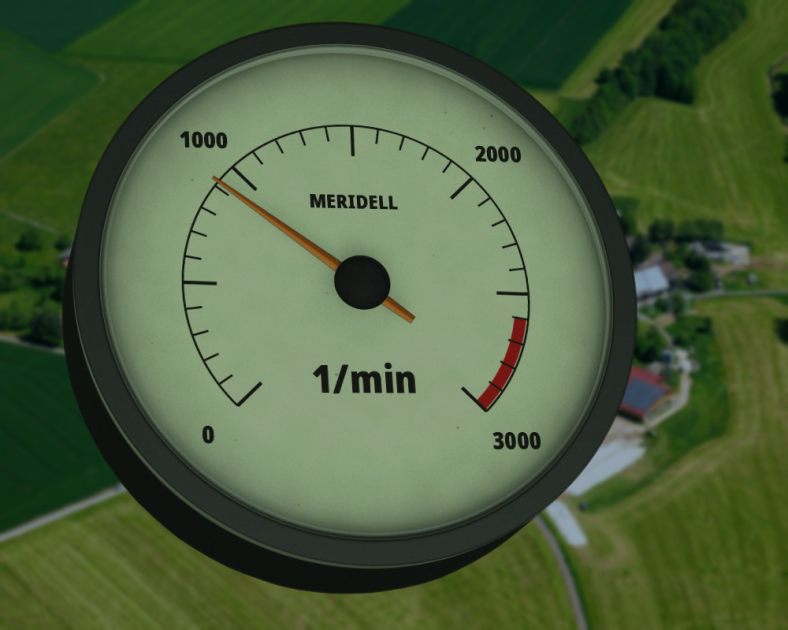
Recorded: 900 rpm
